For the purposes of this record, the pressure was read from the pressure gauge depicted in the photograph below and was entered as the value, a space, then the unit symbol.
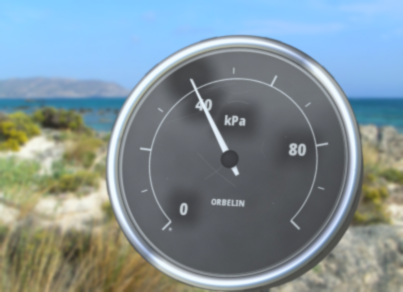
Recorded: 40 kPa
